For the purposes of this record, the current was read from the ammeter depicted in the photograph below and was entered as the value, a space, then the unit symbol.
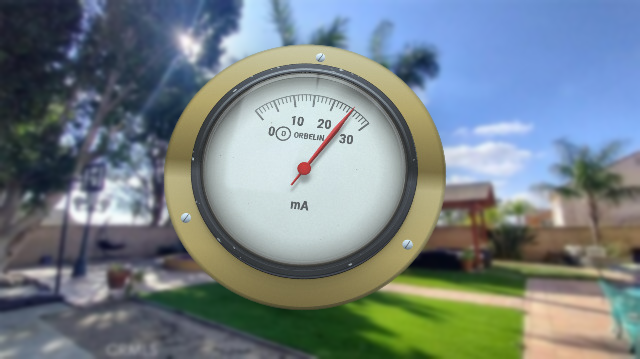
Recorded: 25 mA
